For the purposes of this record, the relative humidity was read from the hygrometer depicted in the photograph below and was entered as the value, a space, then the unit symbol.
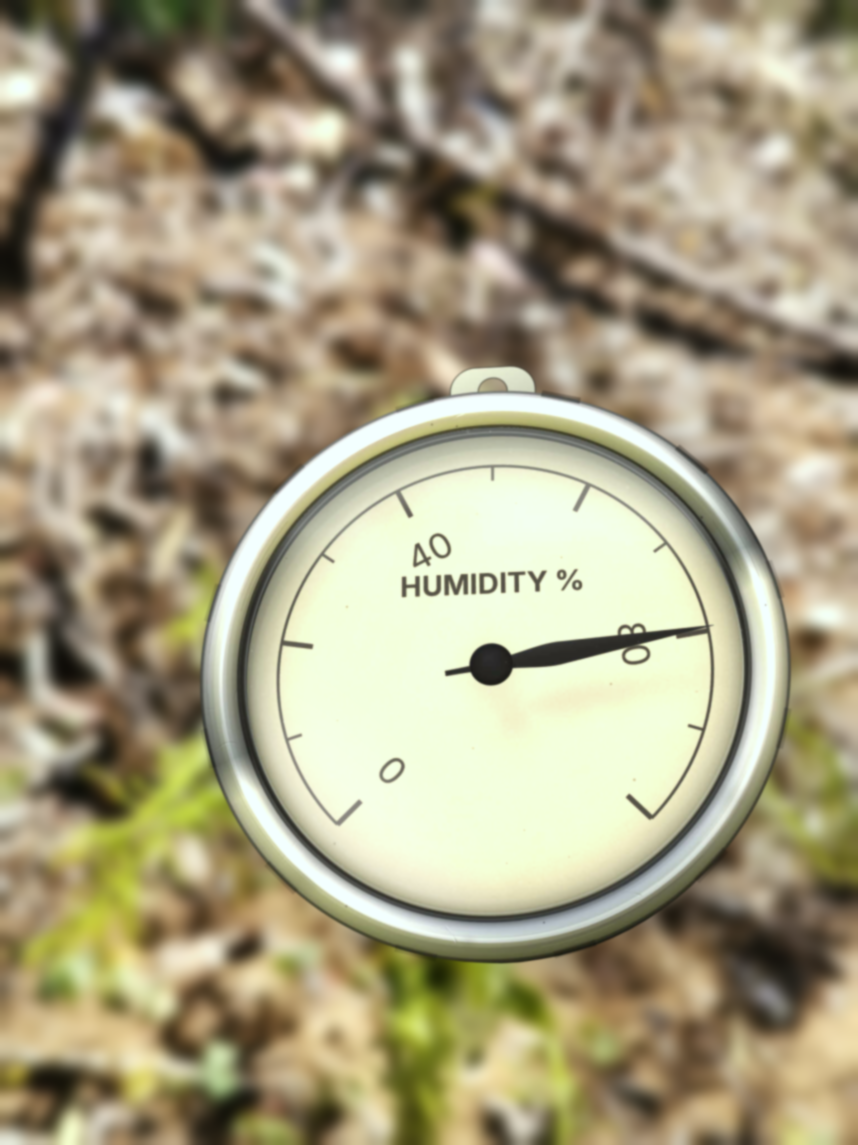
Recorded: 80 %
